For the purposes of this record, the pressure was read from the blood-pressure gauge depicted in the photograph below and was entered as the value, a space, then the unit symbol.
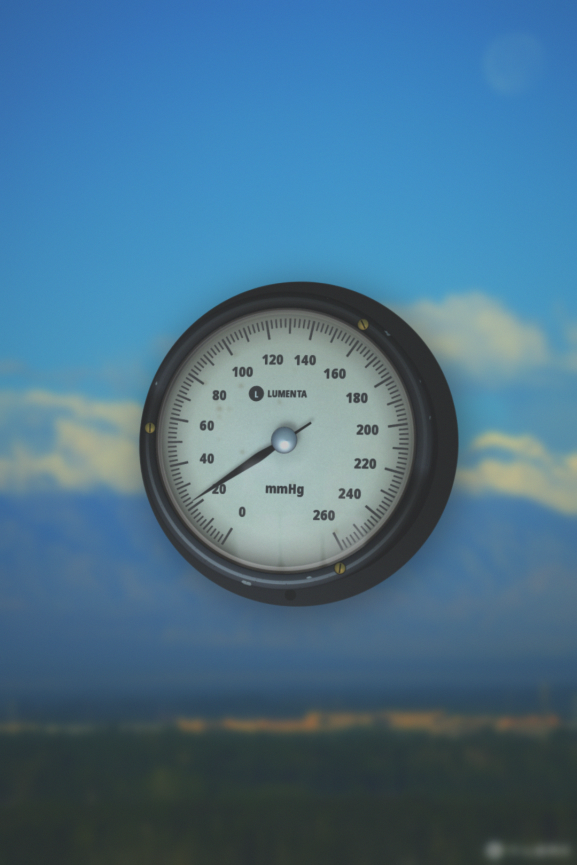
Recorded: 22 mmHg
